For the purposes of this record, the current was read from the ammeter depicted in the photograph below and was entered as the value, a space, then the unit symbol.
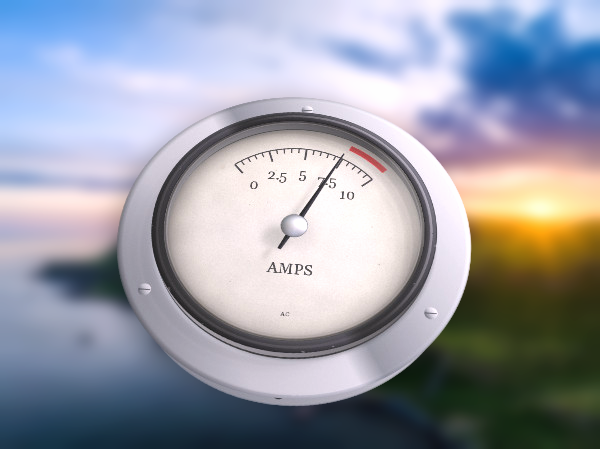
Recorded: 7.5 A
